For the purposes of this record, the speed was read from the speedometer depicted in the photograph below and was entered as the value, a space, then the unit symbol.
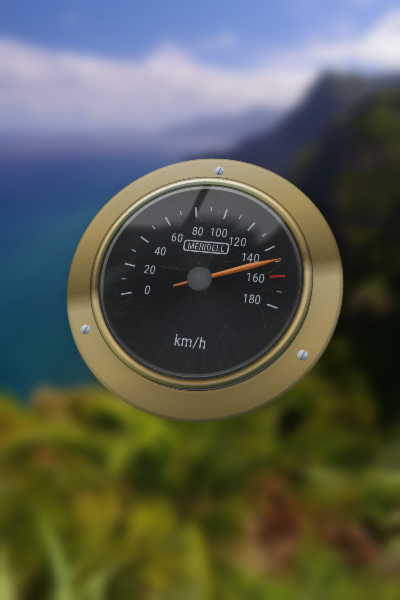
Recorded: 150 km/h
